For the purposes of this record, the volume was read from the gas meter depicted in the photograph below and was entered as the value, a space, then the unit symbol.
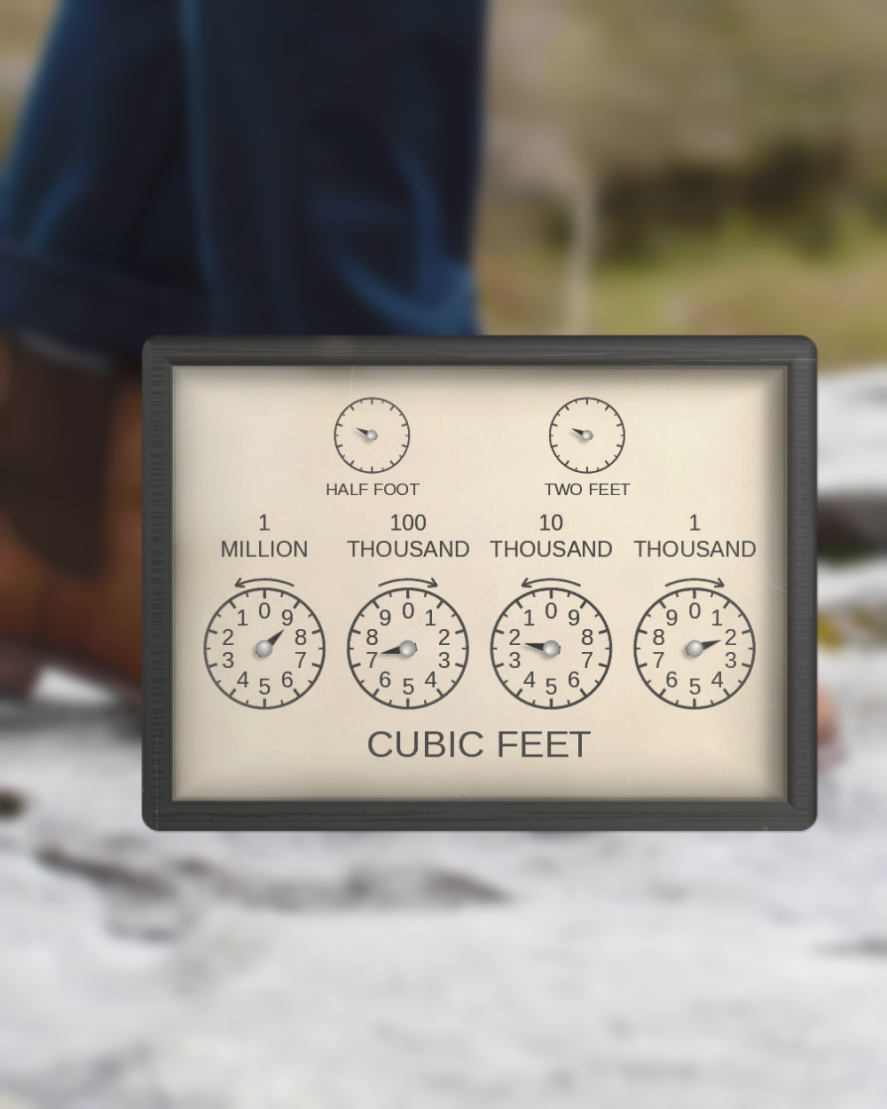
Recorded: 872200 ft³
